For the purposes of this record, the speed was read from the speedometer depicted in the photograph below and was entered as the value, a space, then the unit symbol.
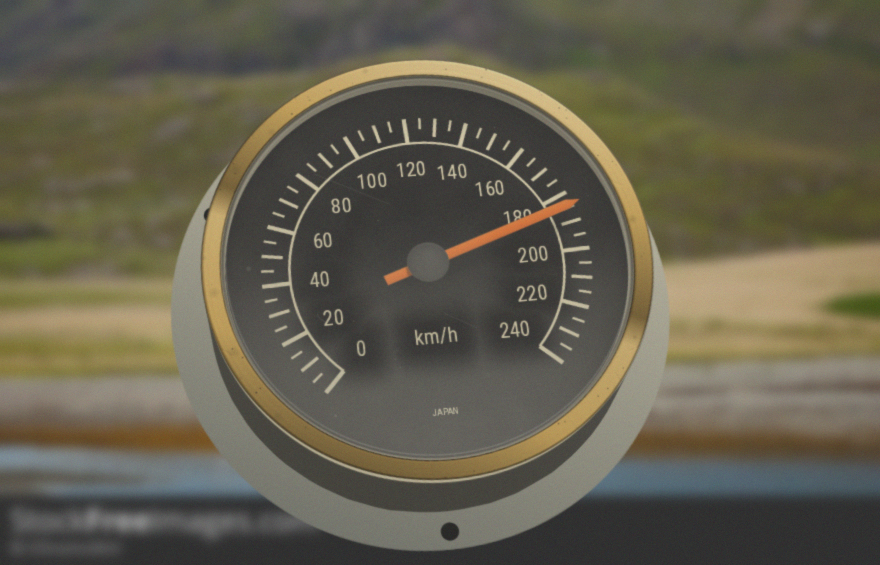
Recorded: 185 km/h
